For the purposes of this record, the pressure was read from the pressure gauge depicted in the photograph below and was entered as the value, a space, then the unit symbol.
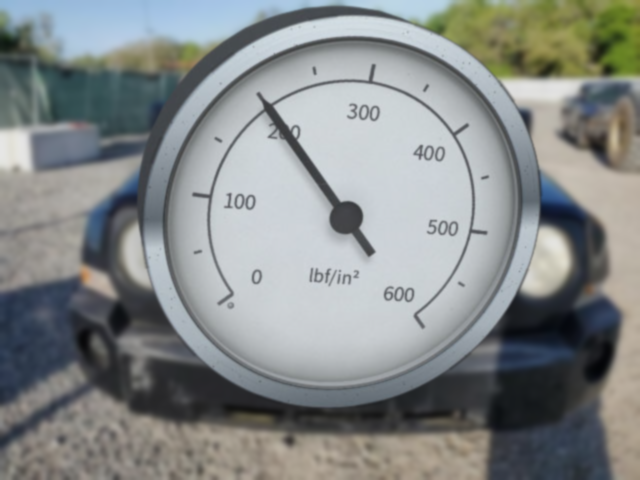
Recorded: 200 psi
